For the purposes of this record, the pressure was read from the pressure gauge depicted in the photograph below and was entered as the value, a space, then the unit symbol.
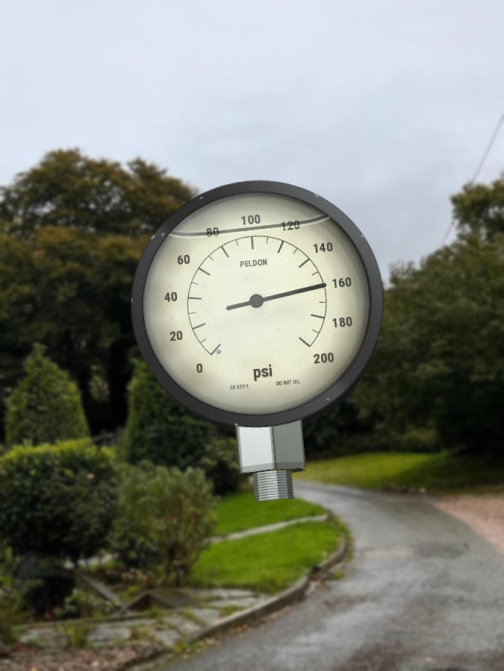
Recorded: 160 psi
